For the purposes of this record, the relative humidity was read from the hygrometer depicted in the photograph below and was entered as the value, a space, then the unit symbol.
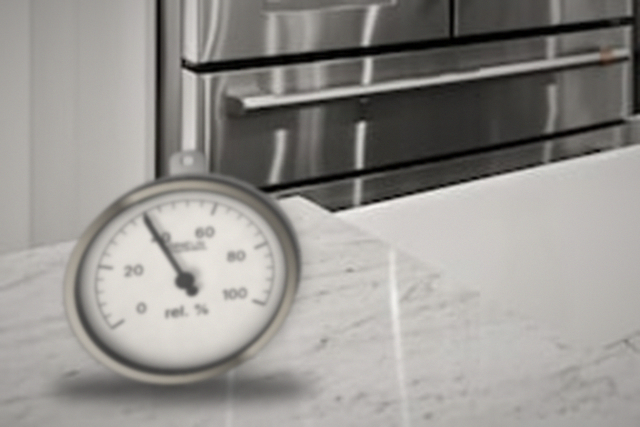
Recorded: 40 %
